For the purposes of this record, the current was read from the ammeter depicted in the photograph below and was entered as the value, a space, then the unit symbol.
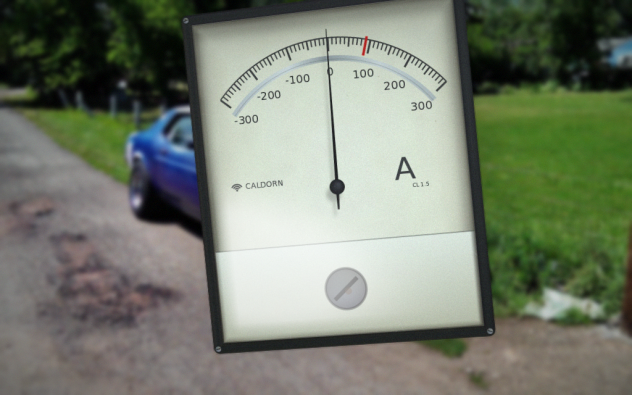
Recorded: 0 A
